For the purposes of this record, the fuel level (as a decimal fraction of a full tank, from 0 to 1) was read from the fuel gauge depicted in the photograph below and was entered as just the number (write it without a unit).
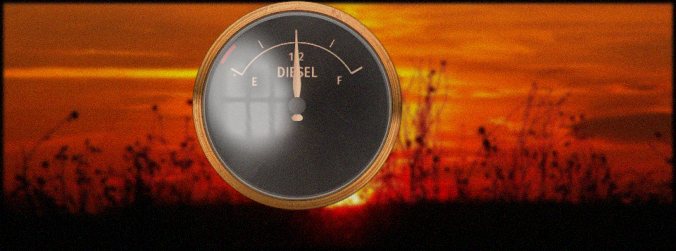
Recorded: 0.5
